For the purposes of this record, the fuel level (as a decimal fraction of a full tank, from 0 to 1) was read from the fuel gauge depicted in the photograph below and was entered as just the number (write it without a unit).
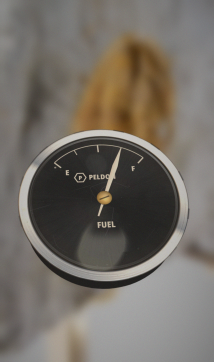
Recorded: 0.75
